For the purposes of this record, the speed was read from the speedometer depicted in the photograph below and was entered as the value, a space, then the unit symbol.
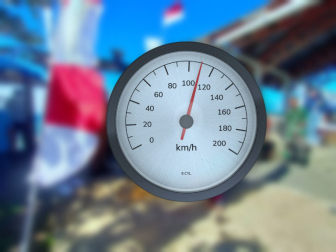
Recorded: 110 km/h
